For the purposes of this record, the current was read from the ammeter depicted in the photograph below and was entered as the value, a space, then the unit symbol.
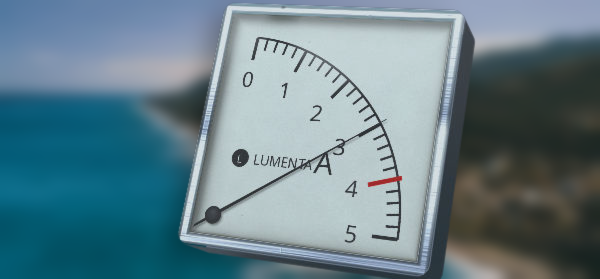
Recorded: 3 A
